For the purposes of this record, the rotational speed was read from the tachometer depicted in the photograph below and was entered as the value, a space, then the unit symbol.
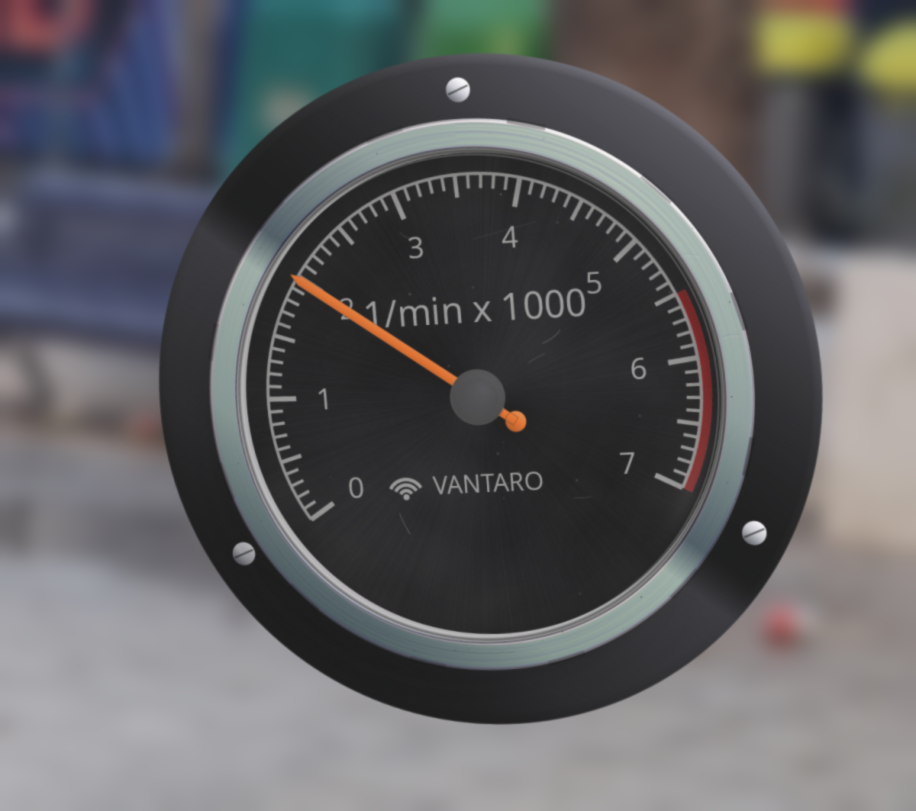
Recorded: 2000 rpm
